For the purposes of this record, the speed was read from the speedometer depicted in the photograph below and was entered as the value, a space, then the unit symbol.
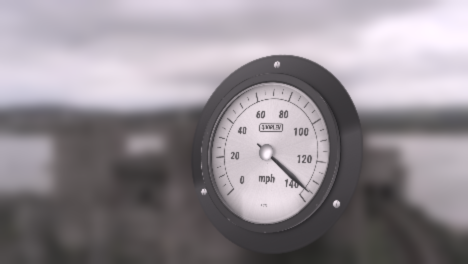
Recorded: 135 mph
